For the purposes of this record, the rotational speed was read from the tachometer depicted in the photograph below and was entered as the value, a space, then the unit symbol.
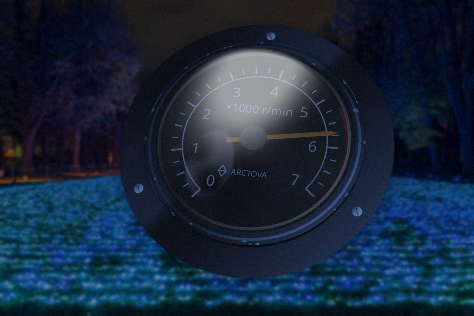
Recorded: 5750 rpm
